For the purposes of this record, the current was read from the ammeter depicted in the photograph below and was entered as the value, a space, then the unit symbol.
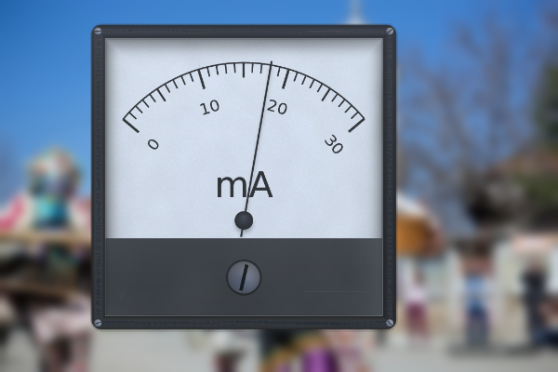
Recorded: 18 mA
